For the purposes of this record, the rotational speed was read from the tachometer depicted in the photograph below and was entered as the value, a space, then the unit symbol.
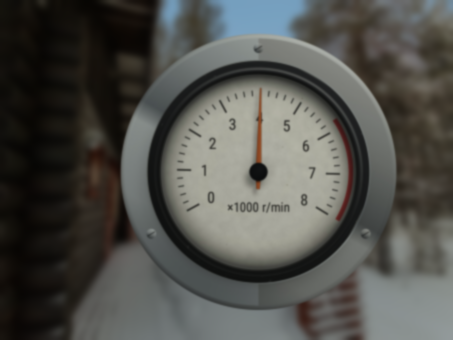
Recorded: 4000 rpm
